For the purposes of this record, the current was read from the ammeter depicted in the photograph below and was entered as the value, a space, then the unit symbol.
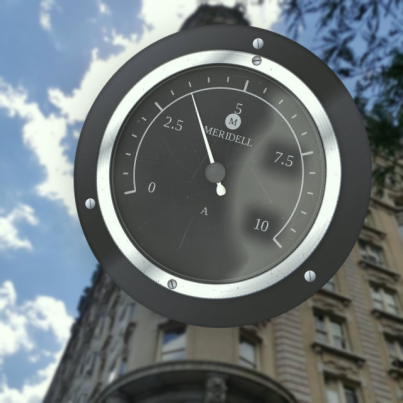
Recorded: 3.5 A
